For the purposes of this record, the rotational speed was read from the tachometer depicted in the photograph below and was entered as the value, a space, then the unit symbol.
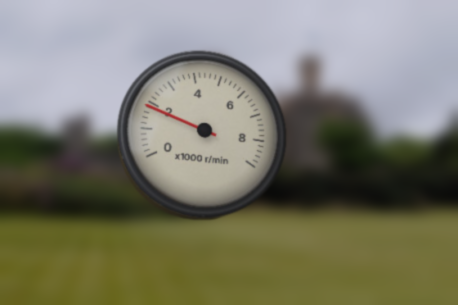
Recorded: 1800 rpm
